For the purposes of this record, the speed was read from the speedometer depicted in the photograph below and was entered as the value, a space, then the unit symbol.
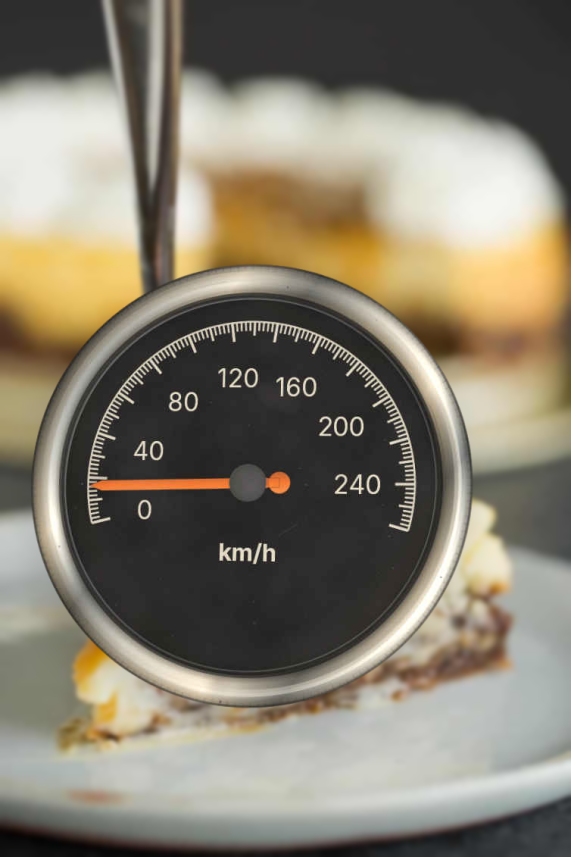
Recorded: 16 km/h
